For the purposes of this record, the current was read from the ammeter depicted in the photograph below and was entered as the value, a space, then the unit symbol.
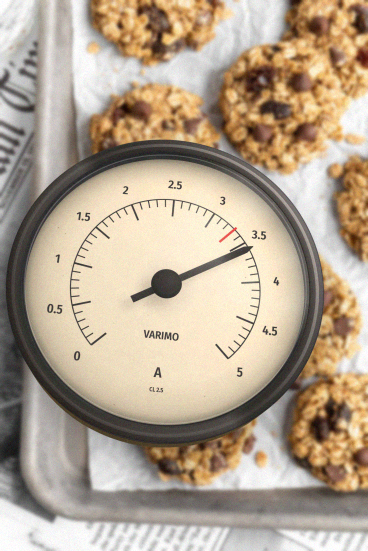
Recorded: 3.6 A
